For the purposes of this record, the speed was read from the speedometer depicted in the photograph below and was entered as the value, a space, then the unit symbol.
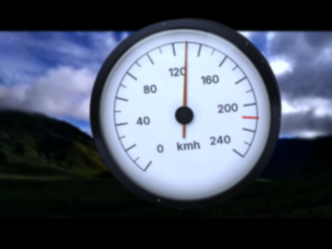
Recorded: 130 km/h
